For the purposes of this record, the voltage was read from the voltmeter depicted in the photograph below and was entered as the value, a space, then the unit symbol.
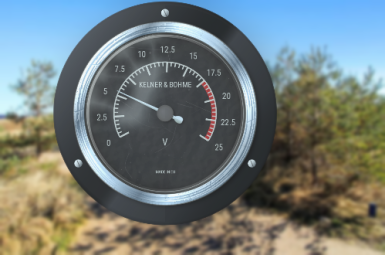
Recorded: 5.5 V
